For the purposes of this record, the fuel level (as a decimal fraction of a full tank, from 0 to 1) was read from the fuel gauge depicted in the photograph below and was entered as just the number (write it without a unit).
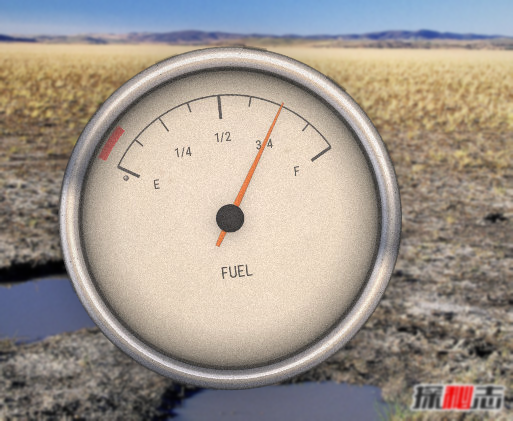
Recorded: 0.75
